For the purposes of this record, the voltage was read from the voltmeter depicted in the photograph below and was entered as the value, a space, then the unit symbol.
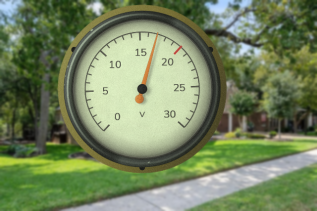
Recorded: 17 V
